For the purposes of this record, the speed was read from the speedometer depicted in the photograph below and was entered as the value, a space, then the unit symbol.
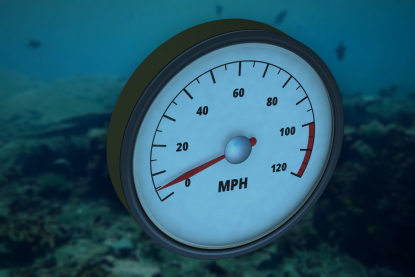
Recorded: 5 mph
